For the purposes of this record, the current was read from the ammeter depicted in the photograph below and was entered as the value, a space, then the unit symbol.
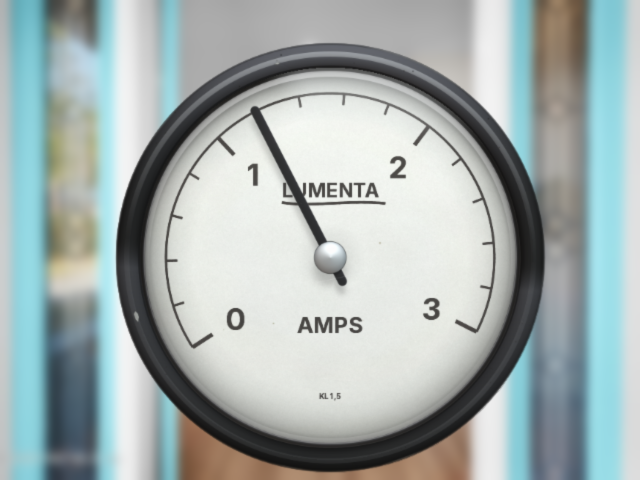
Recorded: 1.2 A
